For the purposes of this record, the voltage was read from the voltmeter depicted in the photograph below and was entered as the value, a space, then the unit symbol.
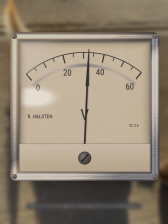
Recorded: 32.5 V
